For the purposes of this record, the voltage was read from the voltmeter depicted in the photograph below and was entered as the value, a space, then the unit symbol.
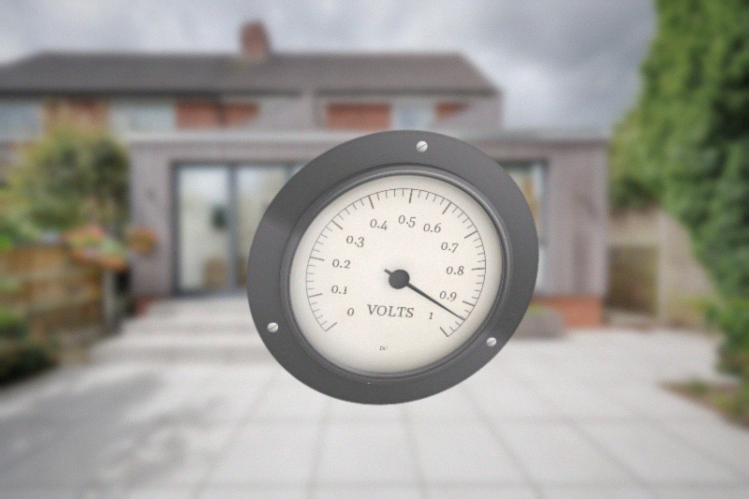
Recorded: 0.94 V
